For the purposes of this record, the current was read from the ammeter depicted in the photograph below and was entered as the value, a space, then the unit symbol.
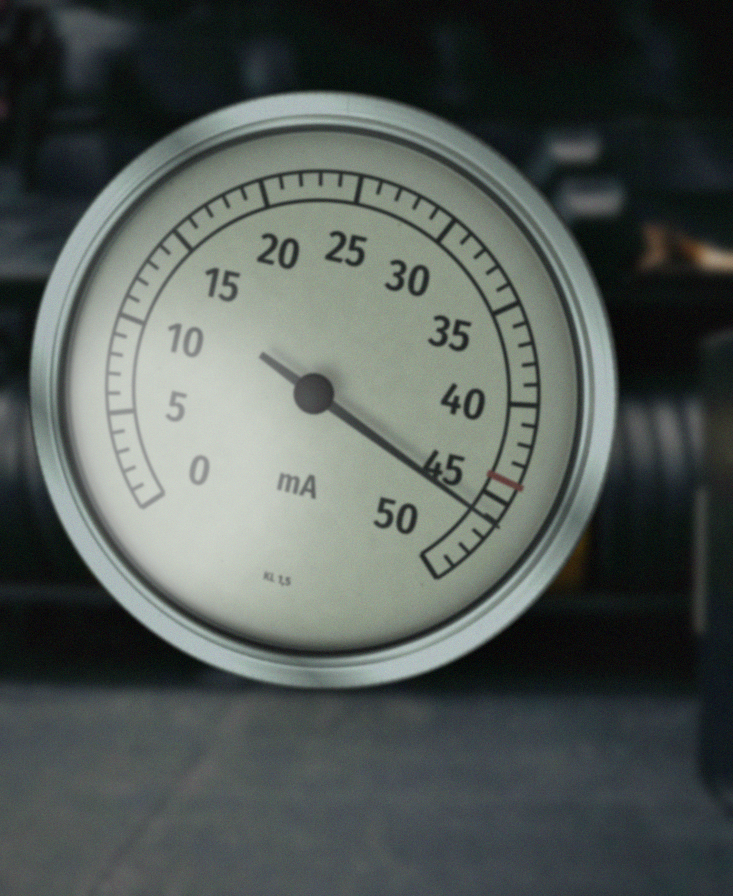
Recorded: 46 mA
